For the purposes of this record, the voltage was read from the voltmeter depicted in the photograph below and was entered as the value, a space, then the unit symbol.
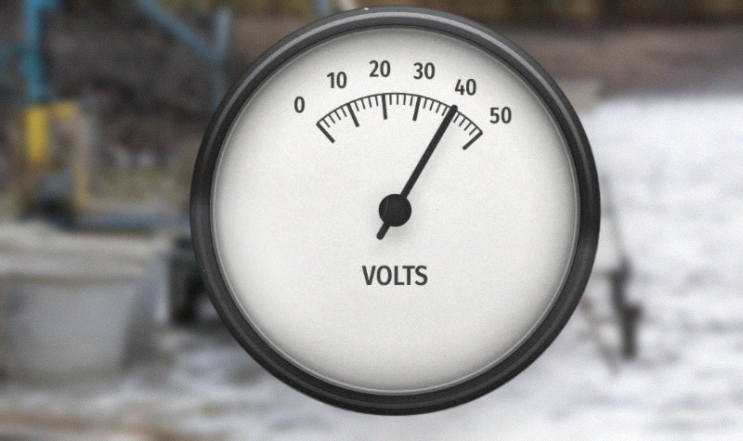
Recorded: 40 V
